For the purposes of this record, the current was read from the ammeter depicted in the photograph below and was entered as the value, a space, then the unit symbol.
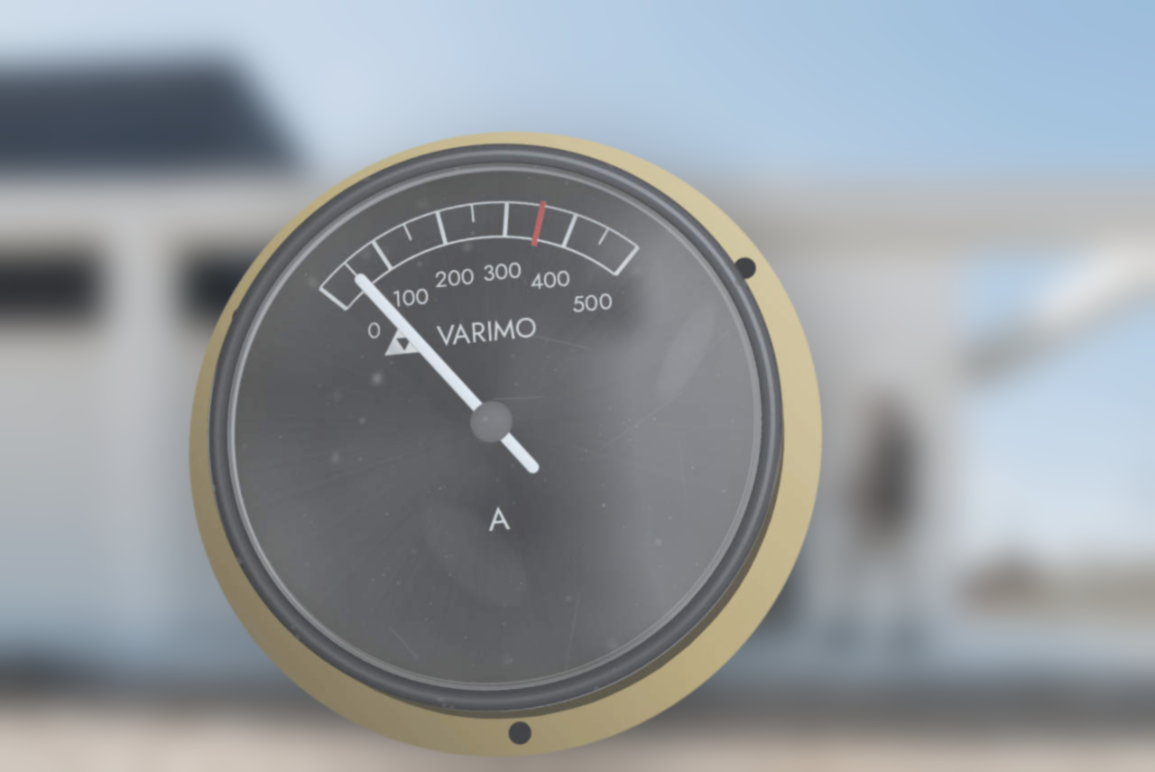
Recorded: 50 A
